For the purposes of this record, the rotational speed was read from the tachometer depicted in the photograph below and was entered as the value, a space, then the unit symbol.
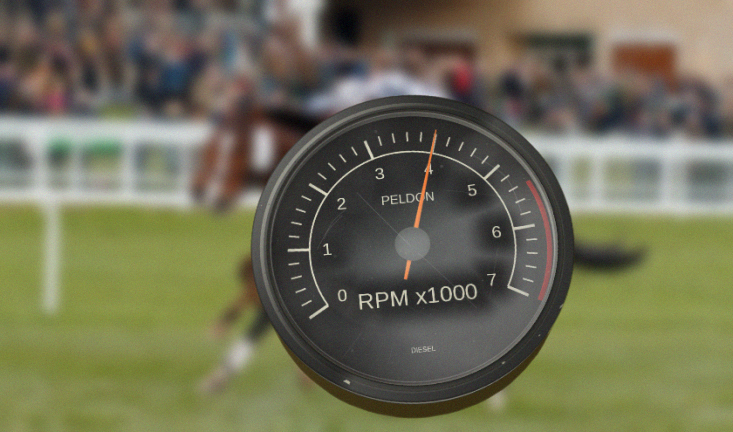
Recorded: 4000 rpm
